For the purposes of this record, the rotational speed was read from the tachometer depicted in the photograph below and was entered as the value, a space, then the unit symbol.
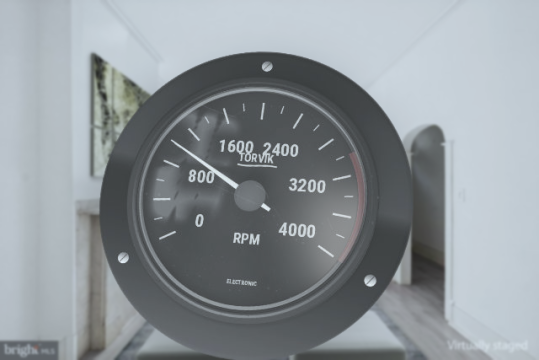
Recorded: 1000 rpm
